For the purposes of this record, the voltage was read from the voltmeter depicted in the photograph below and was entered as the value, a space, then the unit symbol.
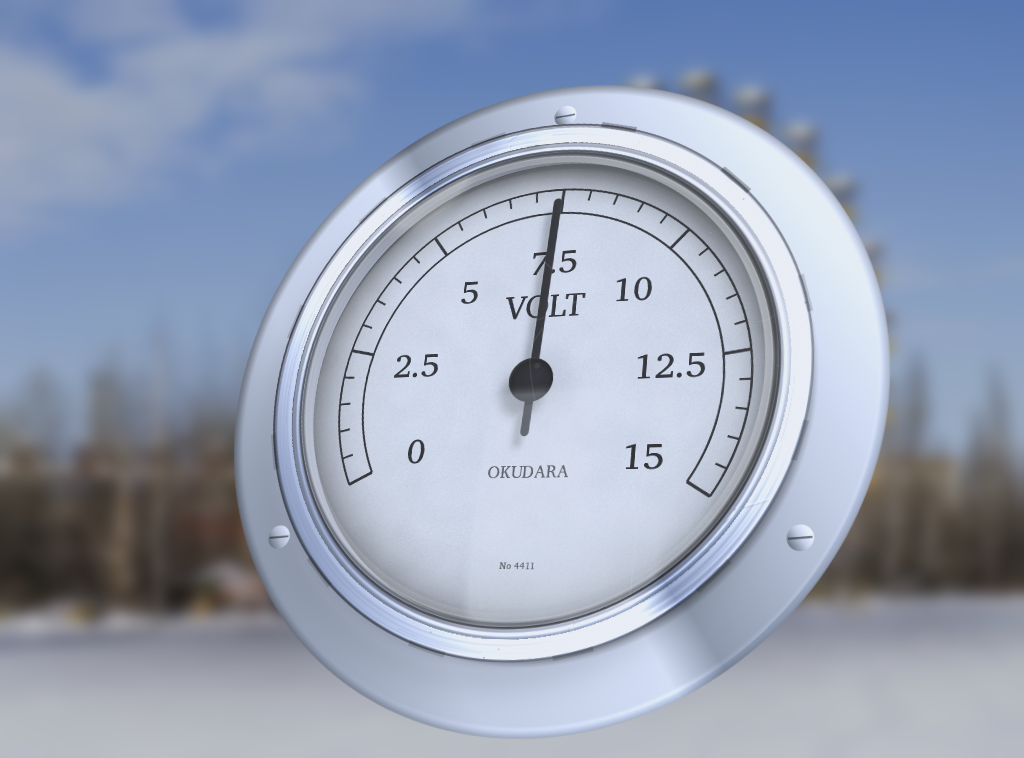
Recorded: 7.5 V
